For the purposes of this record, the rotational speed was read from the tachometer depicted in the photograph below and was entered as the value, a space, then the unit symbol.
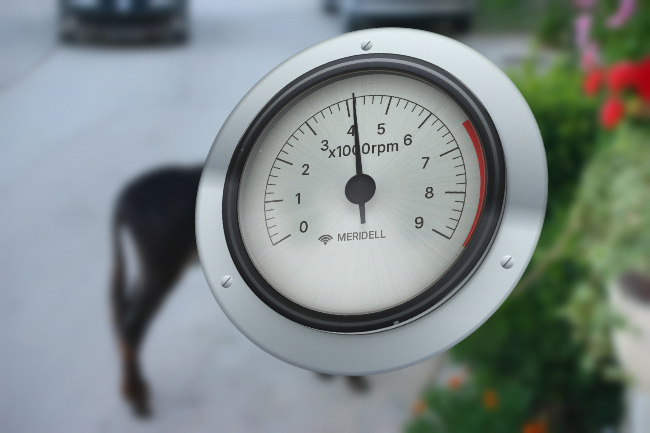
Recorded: 4200 rpm
